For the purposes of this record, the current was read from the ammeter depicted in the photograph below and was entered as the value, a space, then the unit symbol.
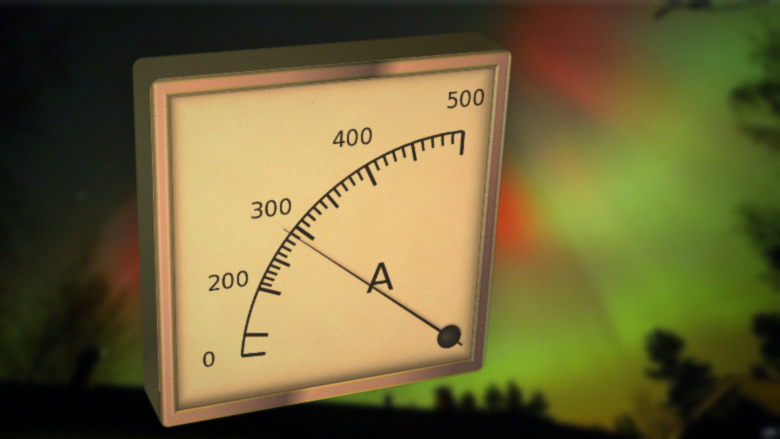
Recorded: 290 A
